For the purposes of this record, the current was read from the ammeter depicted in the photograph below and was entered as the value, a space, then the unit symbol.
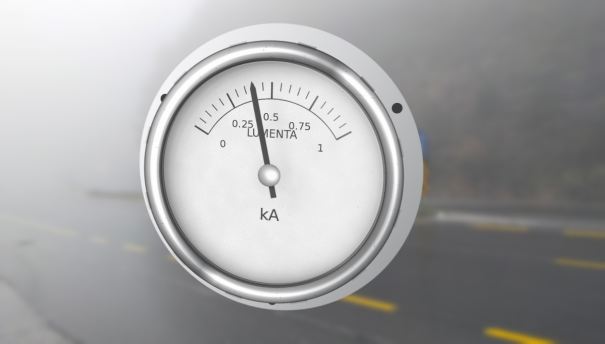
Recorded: 0.4 kA
